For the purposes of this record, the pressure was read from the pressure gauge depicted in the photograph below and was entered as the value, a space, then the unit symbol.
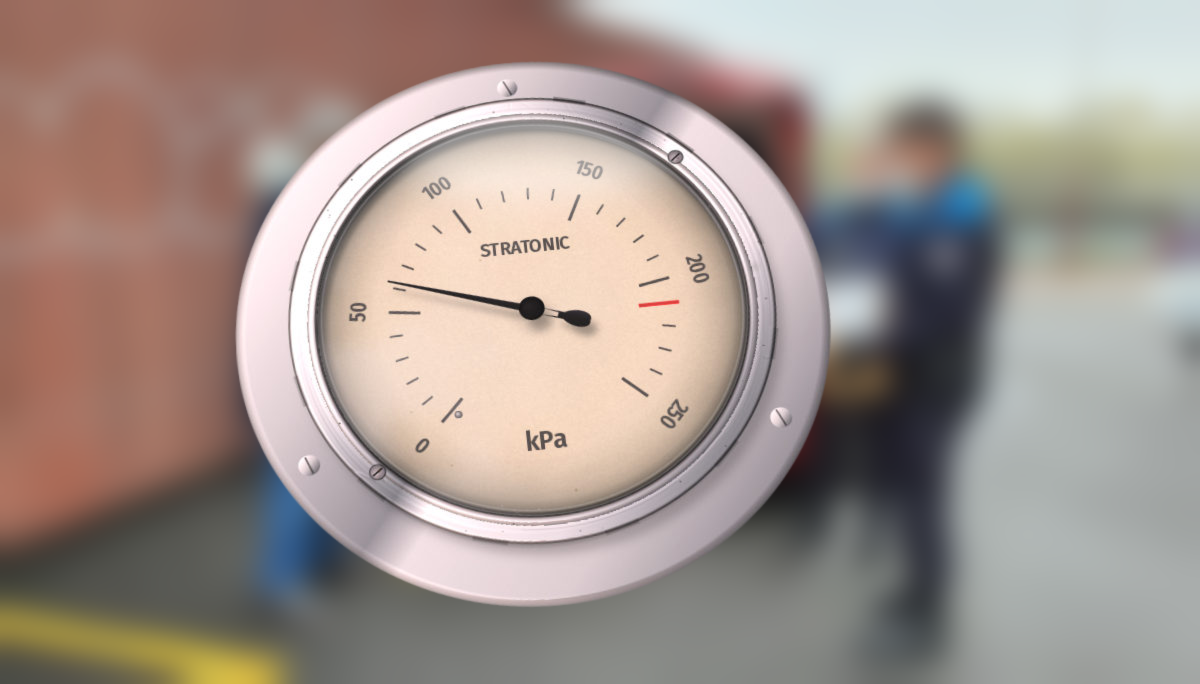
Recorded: 60 kPa
